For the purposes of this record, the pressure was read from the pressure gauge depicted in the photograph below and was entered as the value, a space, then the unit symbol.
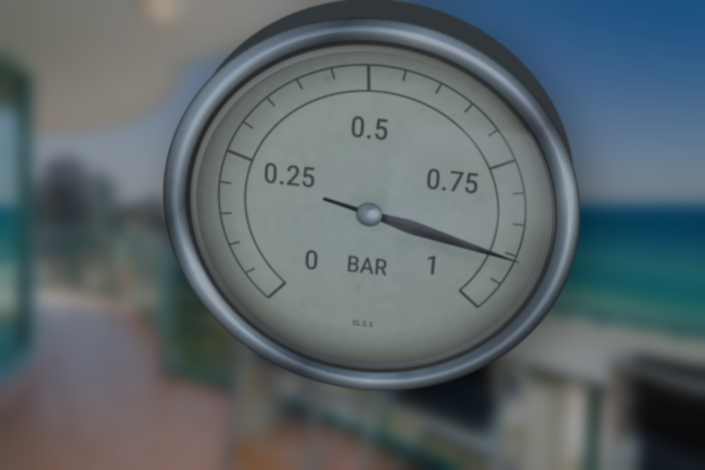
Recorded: 0.9 bar
